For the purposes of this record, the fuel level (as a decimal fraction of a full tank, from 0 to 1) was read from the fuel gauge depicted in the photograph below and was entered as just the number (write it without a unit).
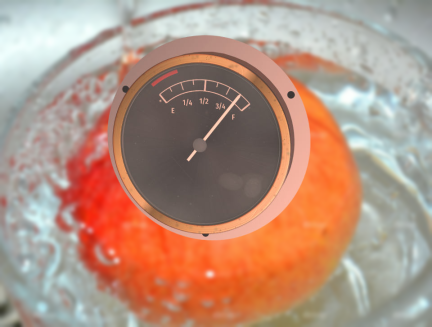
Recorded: 0.875
